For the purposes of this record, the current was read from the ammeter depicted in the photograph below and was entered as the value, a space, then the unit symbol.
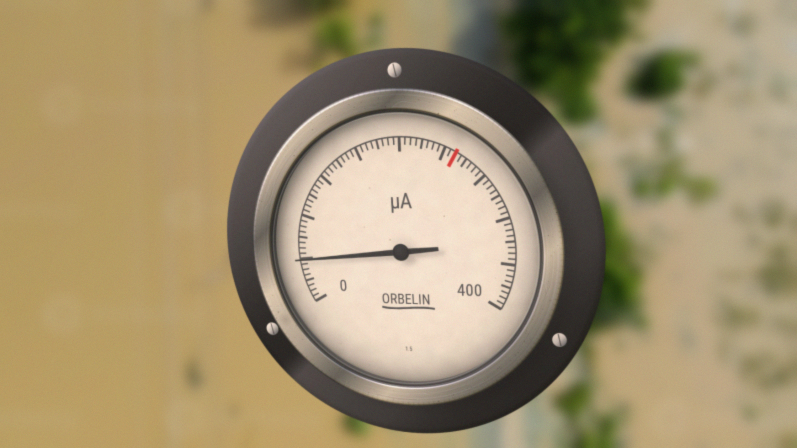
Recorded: 40 µA
